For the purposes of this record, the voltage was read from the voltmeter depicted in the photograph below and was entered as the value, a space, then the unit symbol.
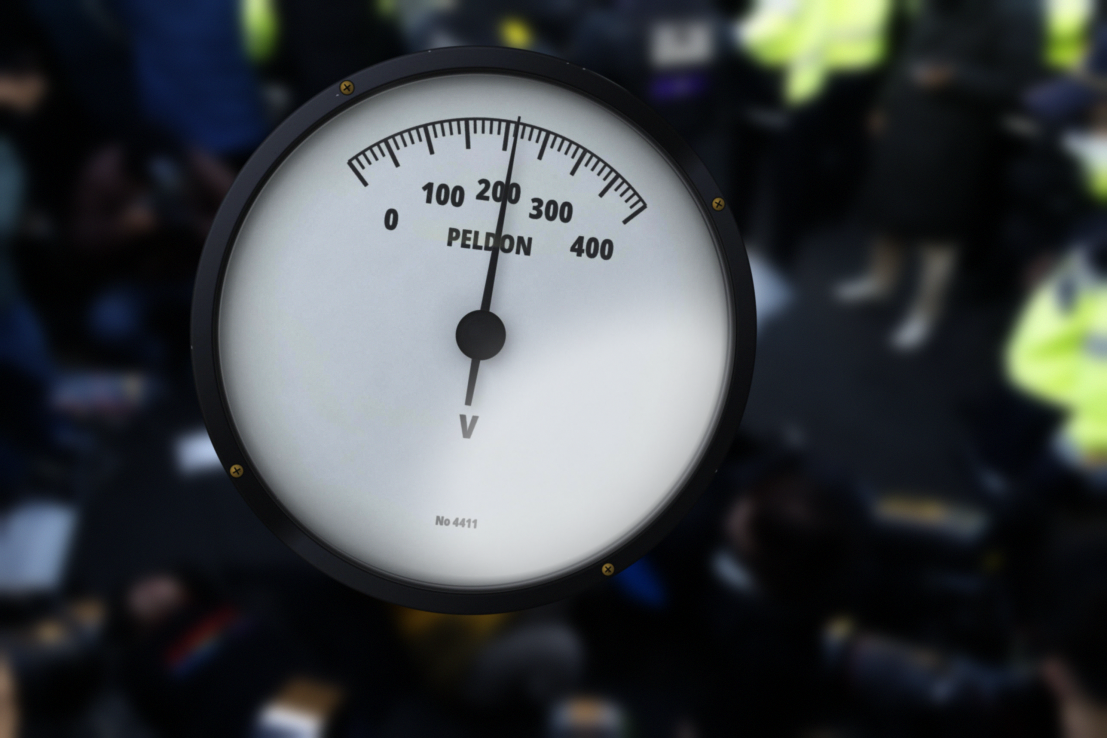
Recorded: 210 V
